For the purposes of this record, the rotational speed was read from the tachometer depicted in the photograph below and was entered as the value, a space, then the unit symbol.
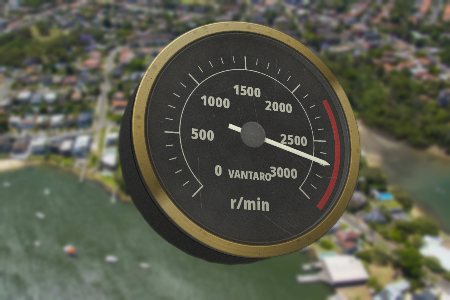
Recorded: 2700 rpm
